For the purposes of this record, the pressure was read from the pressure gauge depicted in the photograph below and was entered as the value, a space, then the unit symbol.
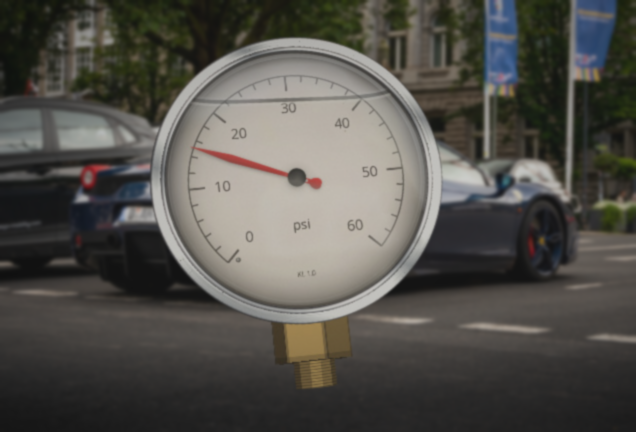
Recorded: 15 psi
